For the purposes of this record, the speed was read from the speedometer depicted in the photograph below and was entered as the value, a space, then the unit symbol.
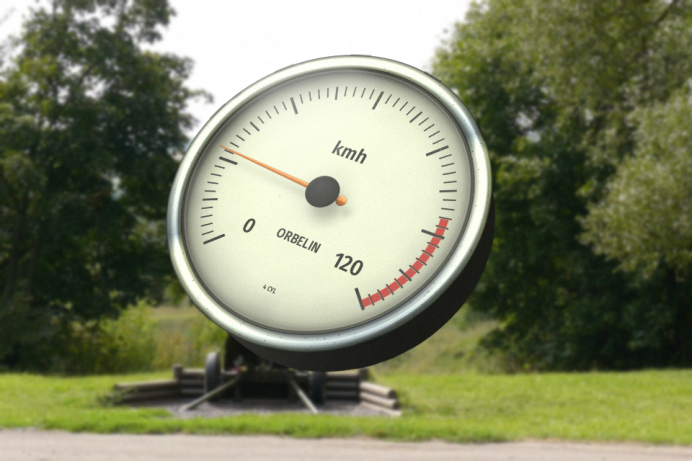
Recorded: 22 km/h
